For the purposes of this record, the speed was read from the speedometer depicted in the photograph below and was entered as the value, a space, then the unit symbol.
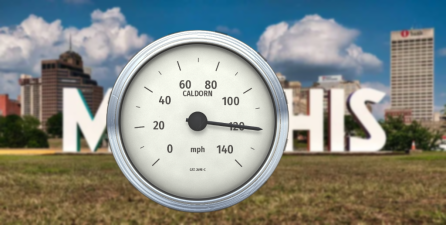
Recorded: 120 mph
